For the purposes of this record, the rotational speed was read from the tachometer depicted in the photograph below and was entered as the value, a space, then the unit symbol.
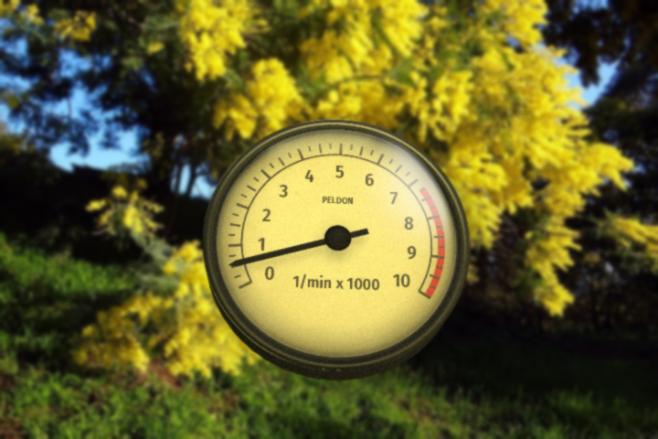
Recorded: 500 rpm
